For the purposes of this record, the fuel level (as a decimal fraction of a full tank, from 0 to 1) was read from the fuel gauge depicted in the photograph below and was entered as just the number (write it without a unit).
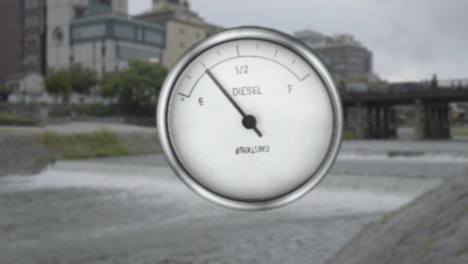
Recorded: 0.25
